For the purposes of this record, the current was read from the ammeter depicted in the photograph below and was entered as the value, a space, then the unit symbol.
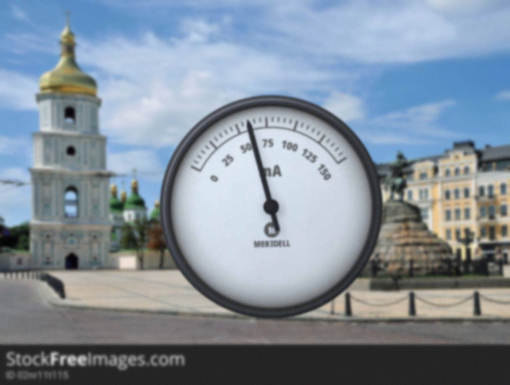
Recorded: 60 mA
